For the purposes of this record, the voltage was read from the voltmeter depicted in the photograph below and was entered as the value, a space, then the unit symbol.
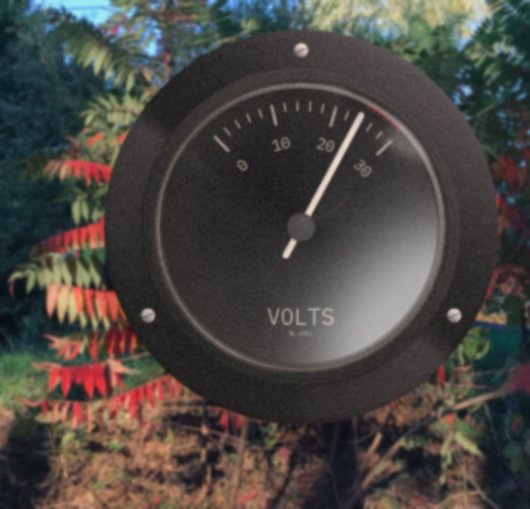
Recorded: 24 V
